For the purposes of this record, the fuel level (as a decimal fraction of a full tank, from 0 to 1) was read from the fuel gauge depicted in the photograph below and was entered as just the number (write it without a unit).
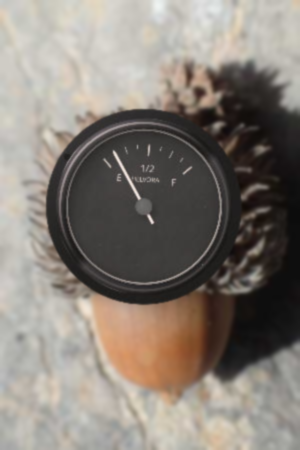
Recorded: 0.125
